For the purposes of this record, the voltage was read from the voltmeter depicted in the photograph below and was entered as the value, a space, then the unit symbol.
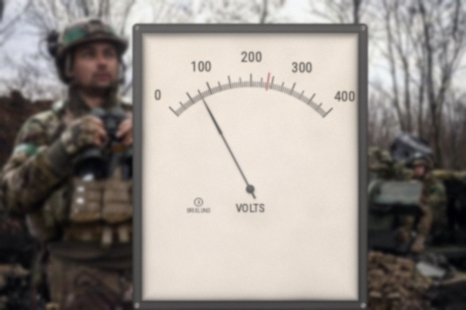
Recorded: 75 V
